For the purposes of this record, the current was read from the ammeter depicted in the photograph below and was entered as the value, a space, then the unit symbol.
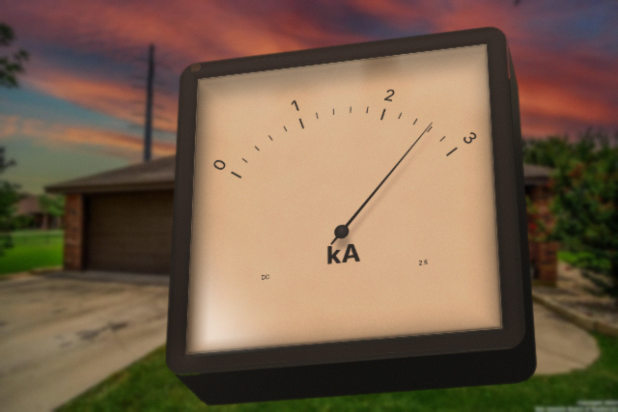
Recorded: 2.6 kA
